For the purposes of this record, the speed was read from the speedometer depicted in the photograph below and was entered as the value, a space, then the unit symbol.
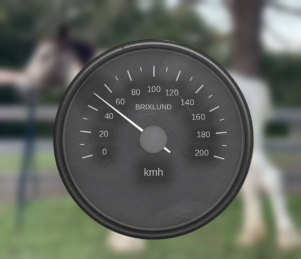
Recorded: 50 km/h
